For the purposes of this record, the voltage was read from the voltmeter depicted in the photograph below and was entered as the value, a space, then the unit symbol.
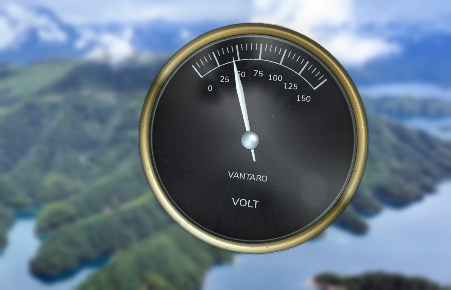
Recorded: 45 V
